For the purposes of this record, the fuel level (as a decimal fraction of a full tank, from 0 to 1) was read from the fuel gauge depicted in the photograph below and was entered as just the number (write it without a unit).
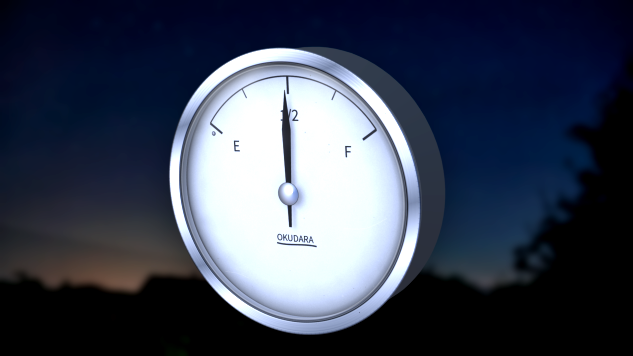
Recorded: 0.5
